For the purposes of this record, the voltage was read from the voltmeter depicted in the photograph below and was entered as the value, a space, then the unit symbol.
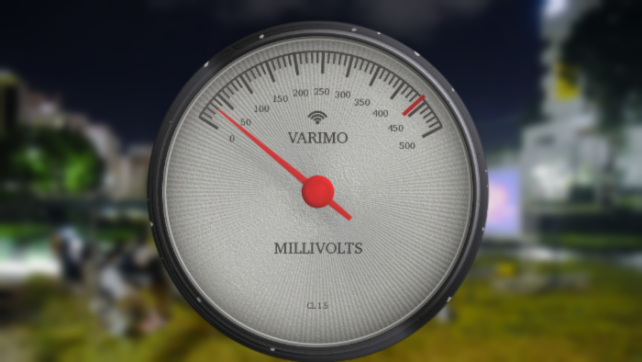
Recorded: 30 mV
